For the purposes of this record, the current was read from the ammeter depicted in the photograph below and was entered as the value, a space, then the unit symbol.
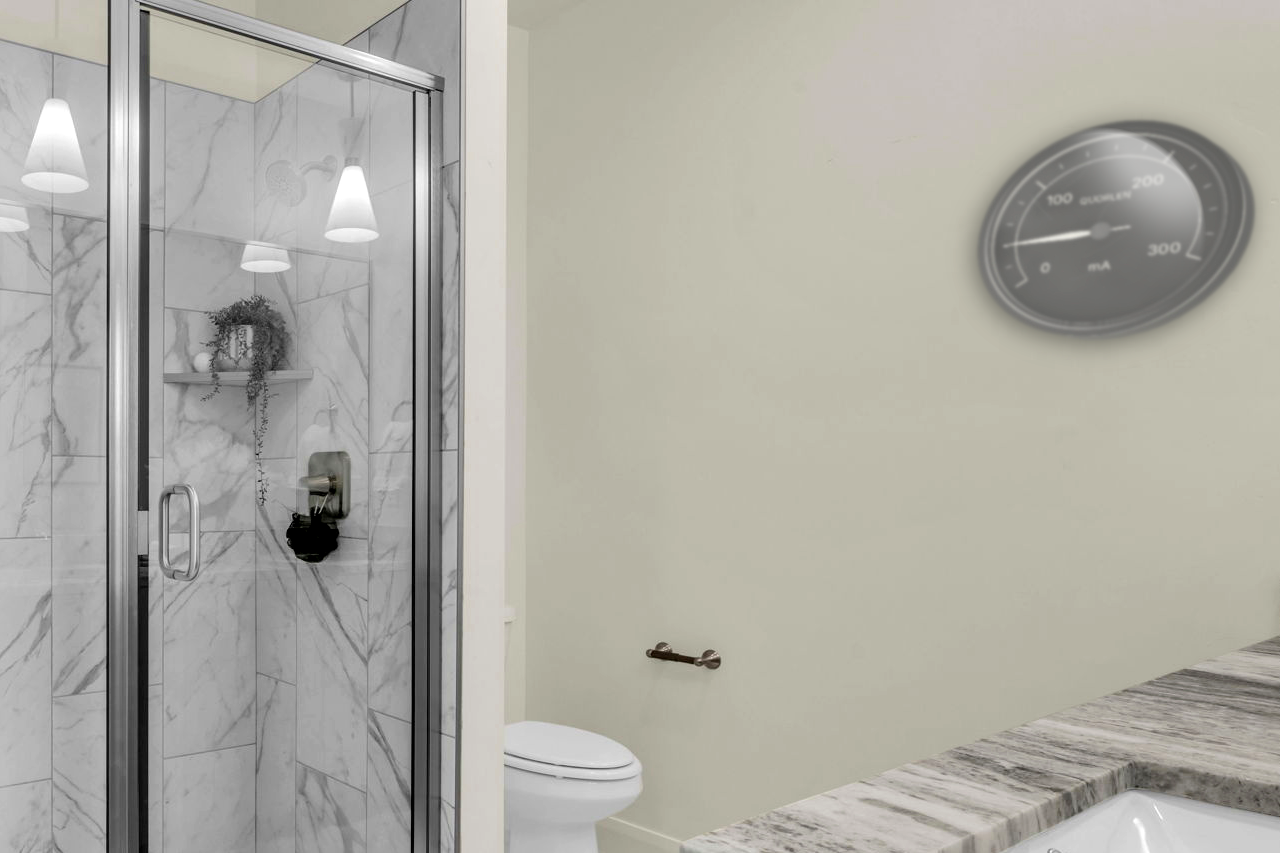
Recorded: 40 mA
